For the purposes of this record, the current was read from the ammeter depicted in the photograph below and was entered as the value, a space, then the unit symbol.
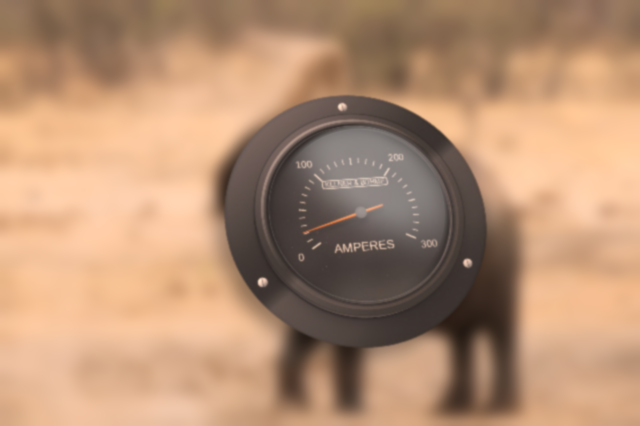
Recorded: 20 A
